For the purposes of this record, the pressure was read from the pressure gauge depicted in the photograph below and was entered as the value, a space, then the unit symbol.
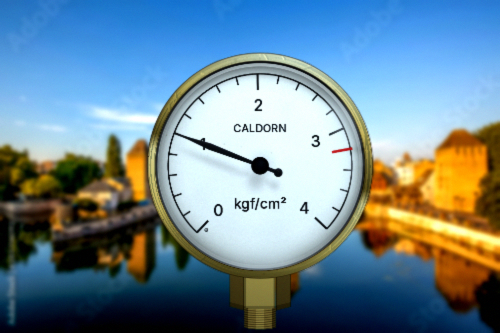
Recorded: 1 kg/cm²
